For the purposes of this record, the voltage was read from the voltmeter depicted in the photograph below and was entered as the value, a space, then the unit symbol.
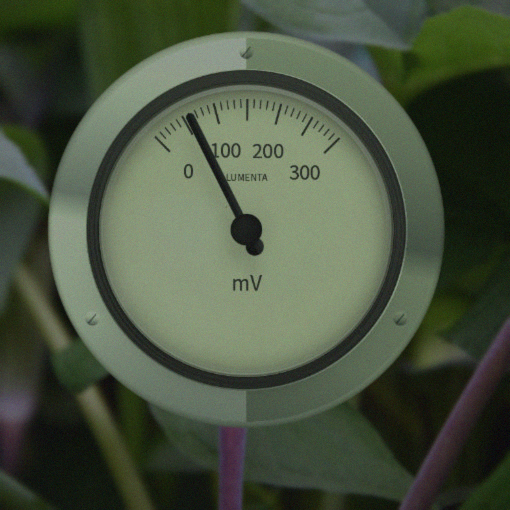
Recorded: 60 mV
